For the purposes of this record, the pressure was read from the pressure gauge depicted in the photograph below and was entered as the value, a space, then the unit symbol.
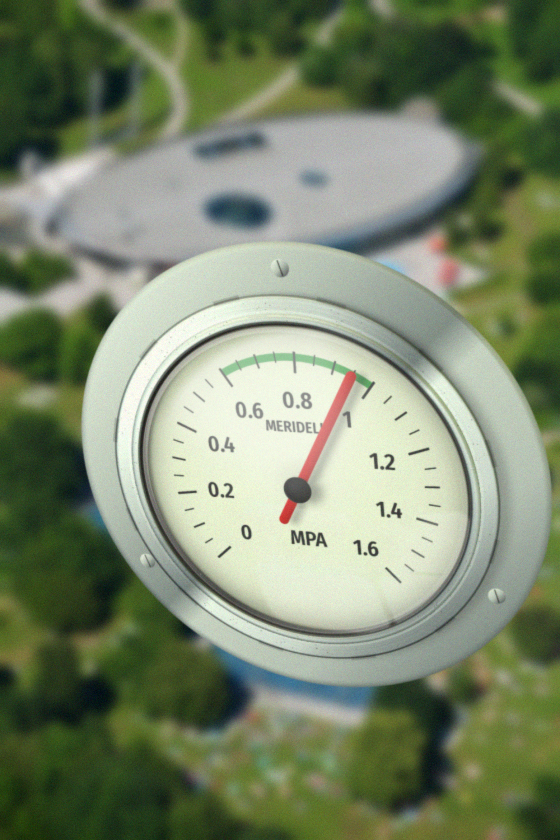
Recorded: 0.95 MPa
